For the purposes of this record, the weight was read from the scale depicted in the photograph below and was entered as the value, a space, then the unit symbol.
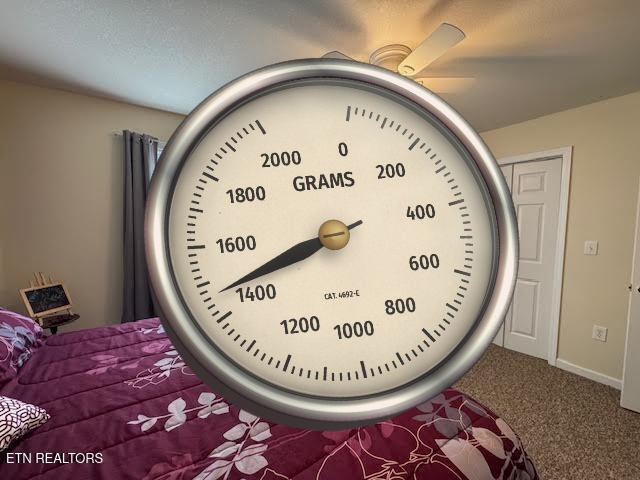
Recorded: 1460 g
